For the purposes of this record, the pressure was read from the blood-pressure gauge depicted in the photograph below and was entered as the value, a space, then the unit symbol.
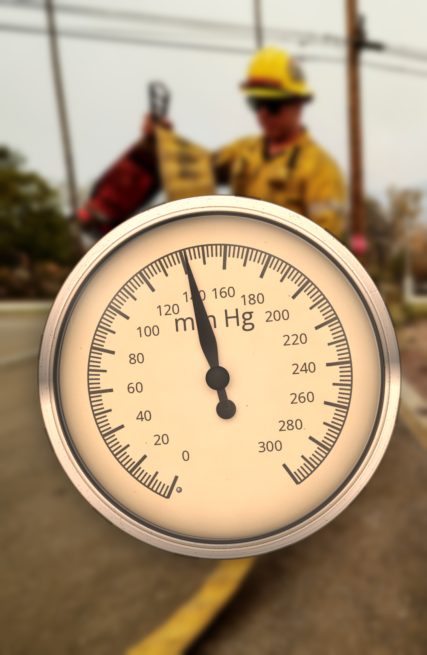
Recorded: 142 mmHg
